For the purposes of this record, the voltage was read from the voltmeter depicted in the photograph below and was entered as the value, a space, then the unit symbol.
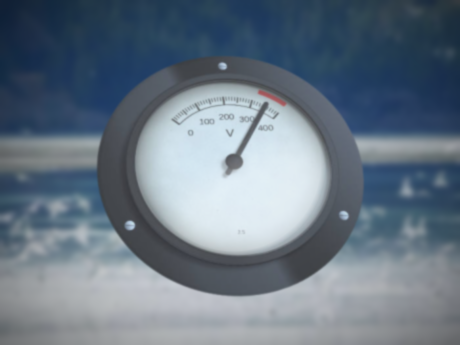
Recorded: 350 V
